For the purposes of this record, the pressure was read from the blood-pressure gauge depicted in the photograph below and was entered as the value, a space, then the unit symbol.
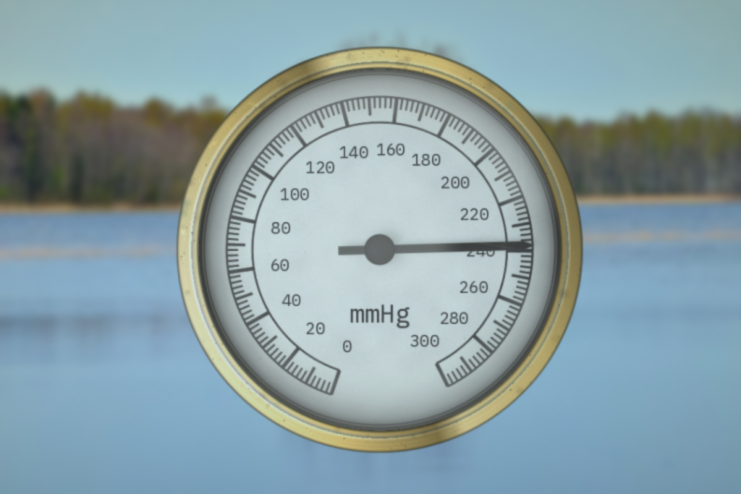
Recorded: 238 mmHg
